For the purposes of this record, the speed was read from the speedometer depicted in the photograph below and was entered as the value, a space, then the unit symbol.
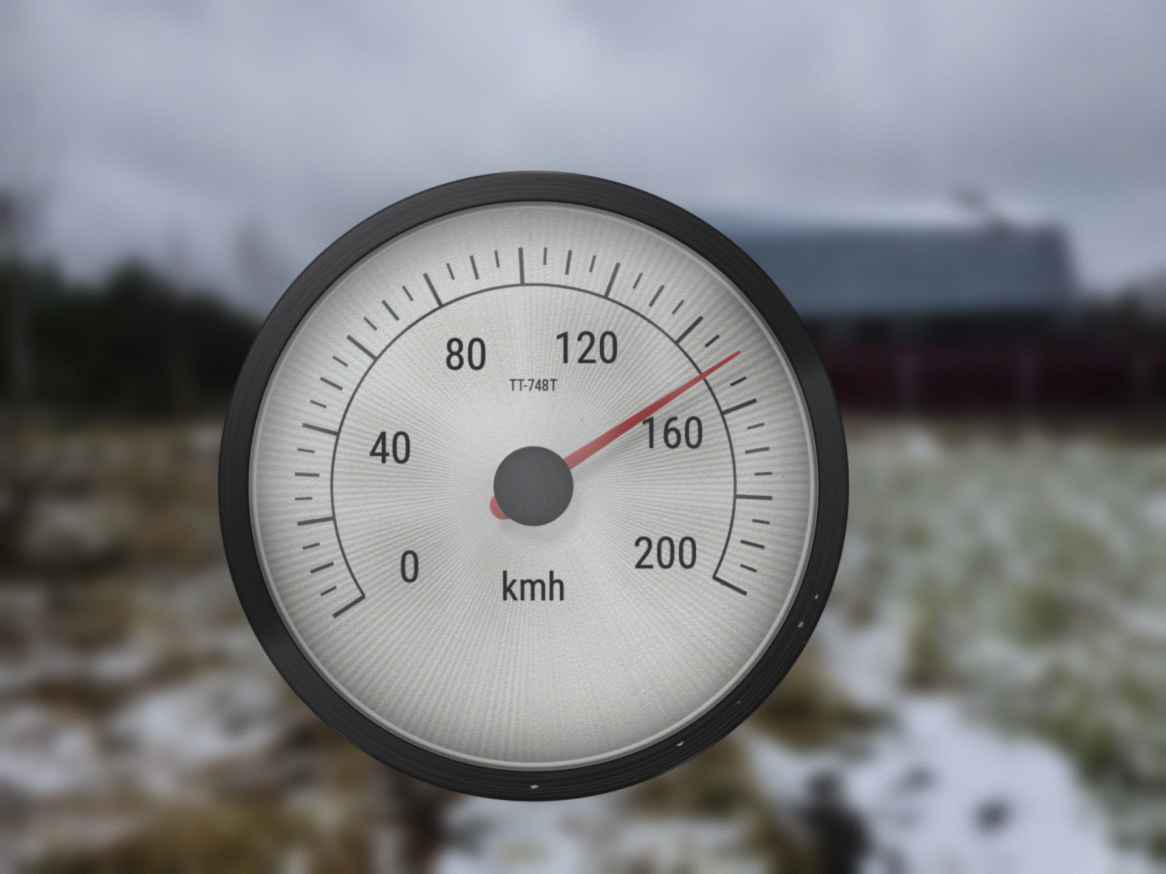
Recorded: 150 km/h
